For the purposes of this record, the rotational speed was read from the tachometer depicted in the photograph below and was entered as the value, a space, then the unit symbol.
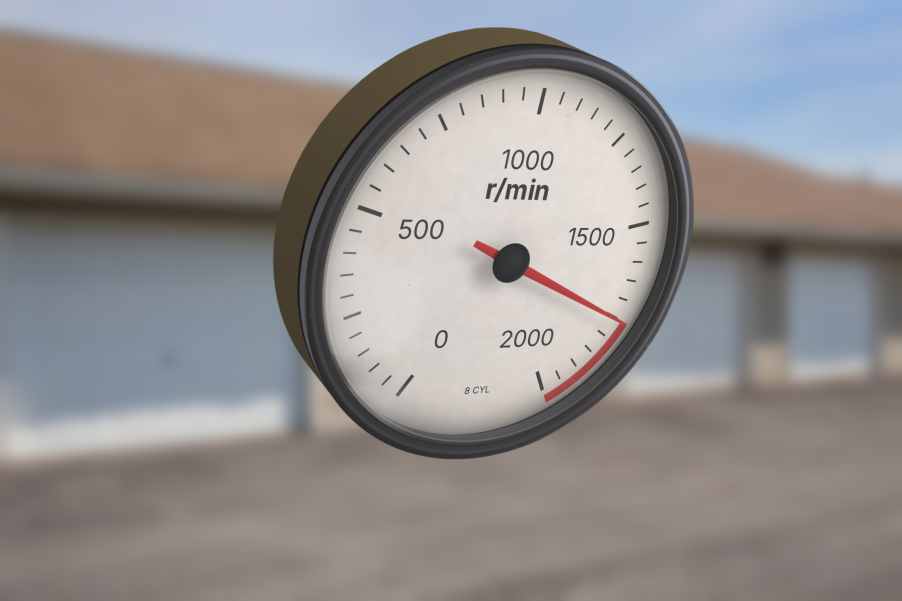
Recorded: 1750 rpm
